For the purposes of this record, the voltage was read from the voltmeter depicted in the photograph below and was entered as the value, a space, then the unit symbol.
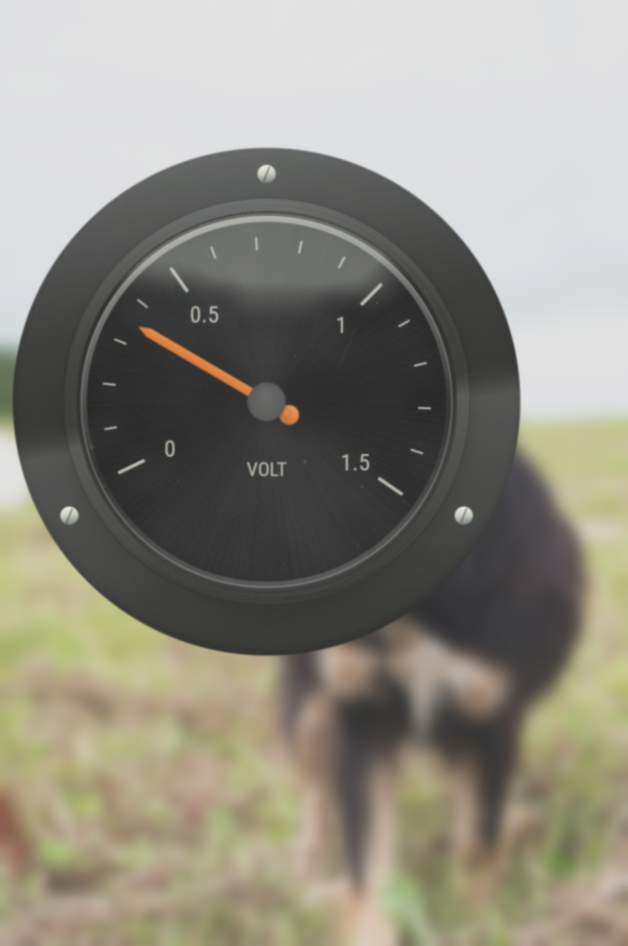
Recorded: 0.35 V
